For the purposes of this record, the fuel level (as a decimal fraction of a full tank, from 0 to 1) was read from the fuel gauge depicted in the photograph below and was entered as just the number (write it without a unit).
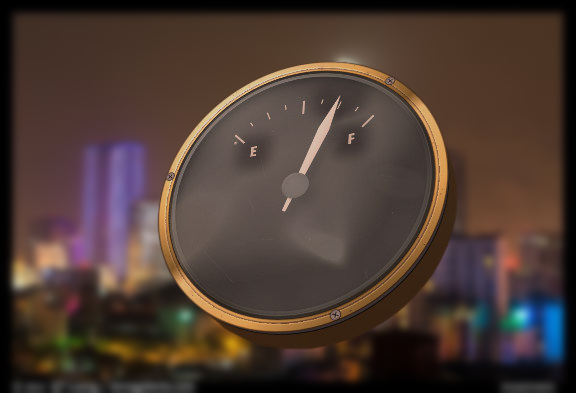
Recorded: 0.75
